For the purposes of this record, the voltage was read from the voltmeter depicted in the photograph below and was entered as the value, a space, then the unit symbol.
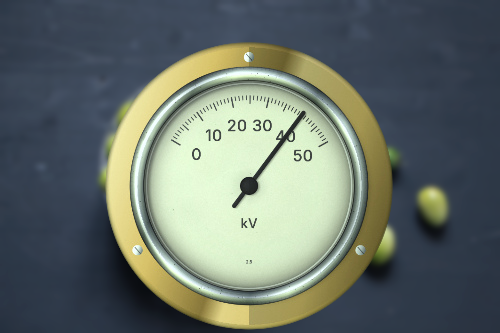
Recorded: 40 kV
